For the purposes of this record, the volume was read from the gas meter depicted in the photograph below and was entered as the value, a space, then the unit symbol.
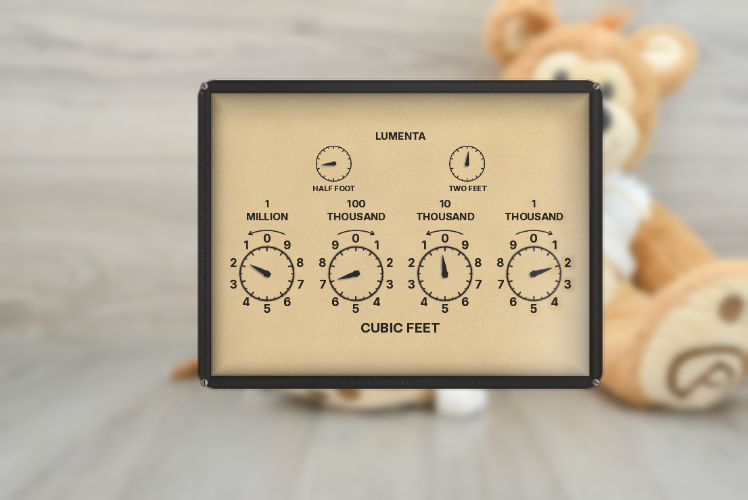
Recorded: 170200 ft³
